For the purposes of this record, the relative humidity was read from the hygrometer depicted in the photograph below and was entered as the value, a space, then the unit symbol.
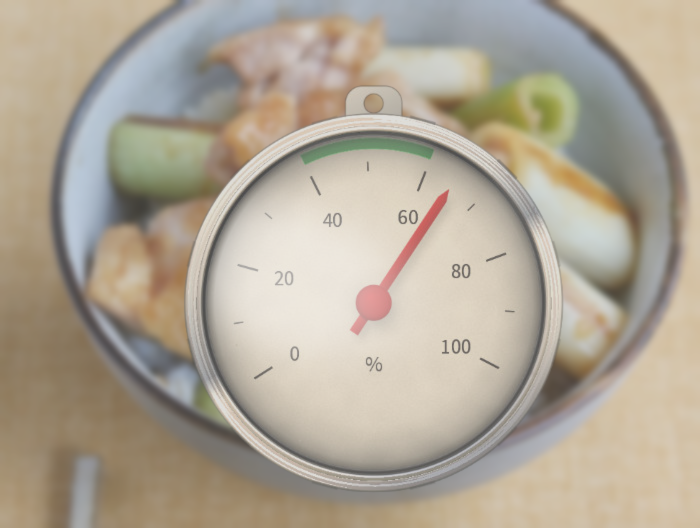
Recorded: 65 %
